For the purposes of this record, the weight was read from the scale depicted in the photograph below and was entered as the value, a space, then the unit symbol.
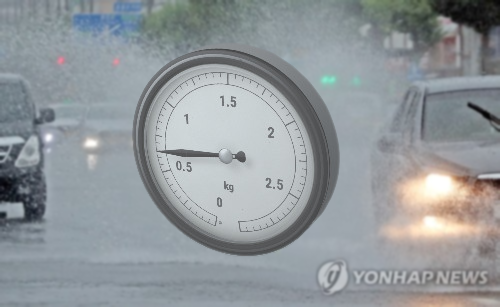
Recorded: 0.65 kg
